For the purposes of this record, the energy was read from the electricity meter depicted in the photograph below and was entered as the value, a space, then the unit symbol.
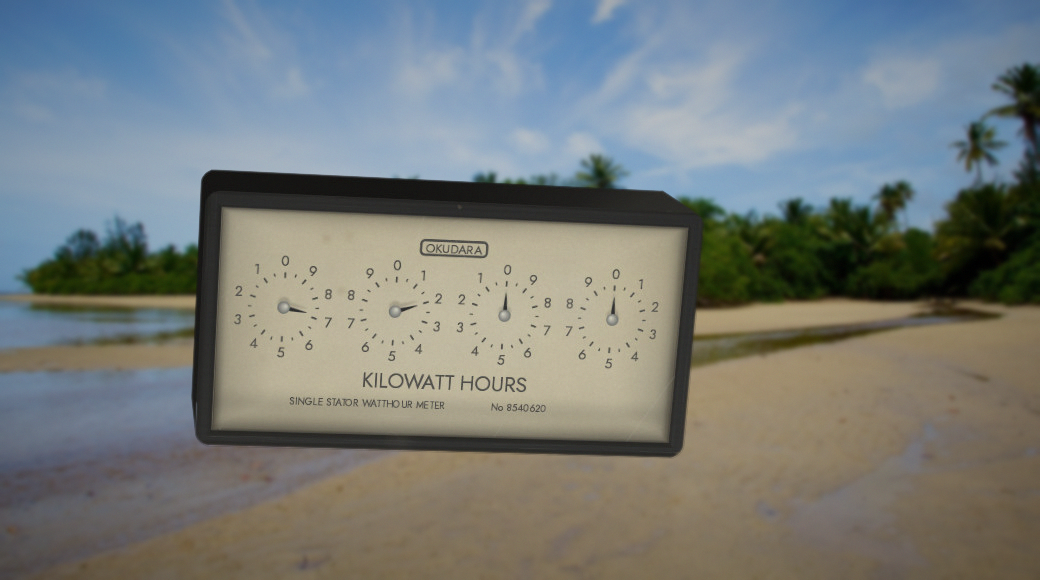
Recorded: 7200 kWh
